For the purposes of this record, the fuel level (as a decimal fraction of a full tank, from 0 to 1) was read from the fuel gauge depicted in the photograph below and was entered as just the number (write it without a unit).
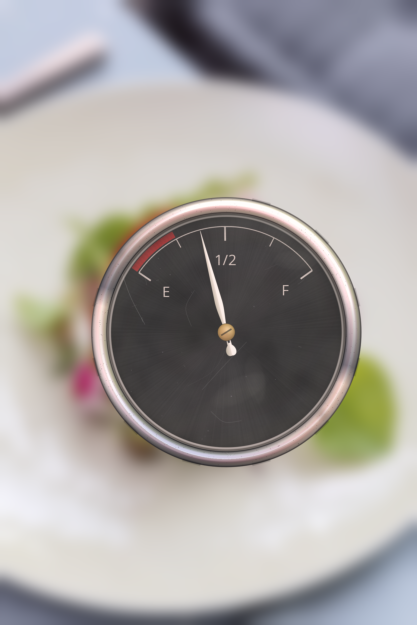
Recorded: 0.375
